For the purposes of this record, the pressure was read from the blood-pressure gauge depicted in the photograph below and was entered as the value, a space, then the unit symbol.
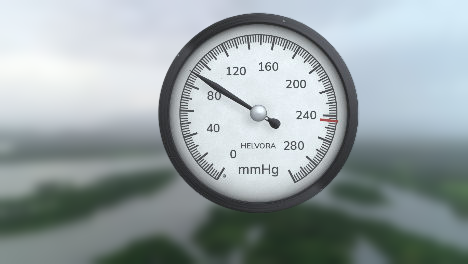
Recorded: 90 mmHg
